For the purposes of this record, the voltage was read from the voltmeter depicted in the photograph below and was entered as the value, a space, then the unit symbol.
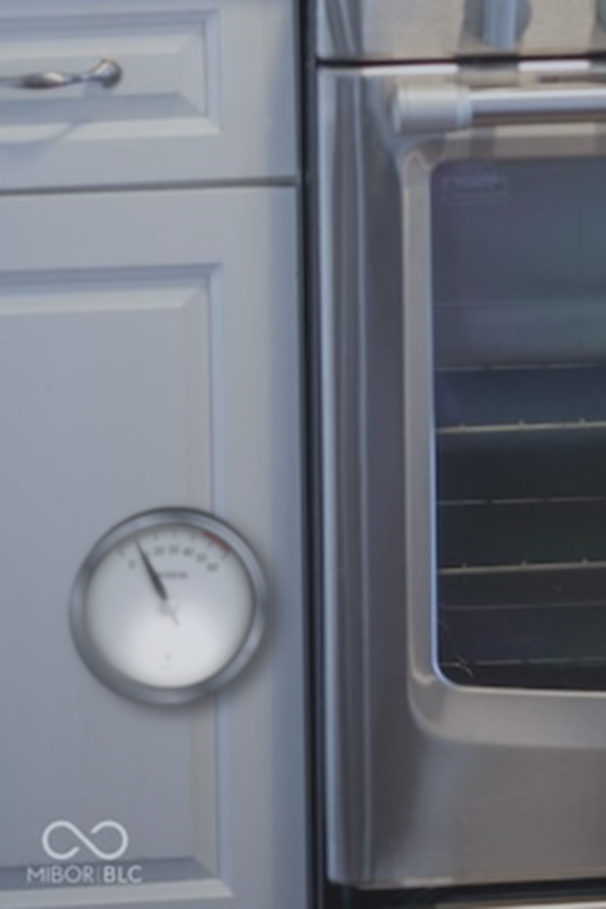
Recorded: 10 V
